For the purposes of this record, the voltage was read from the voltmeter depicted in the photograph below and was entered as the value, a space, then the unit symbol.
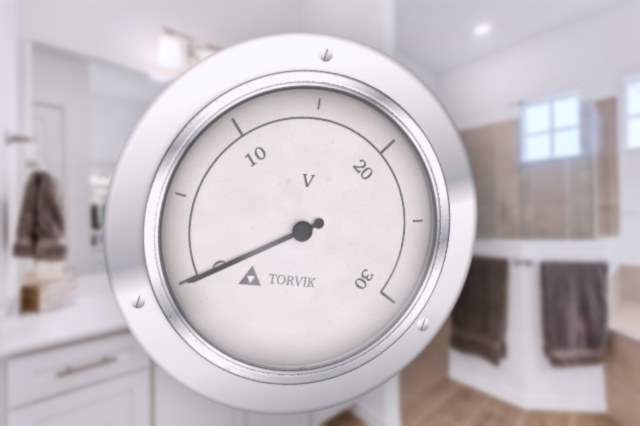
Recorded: 0 V
